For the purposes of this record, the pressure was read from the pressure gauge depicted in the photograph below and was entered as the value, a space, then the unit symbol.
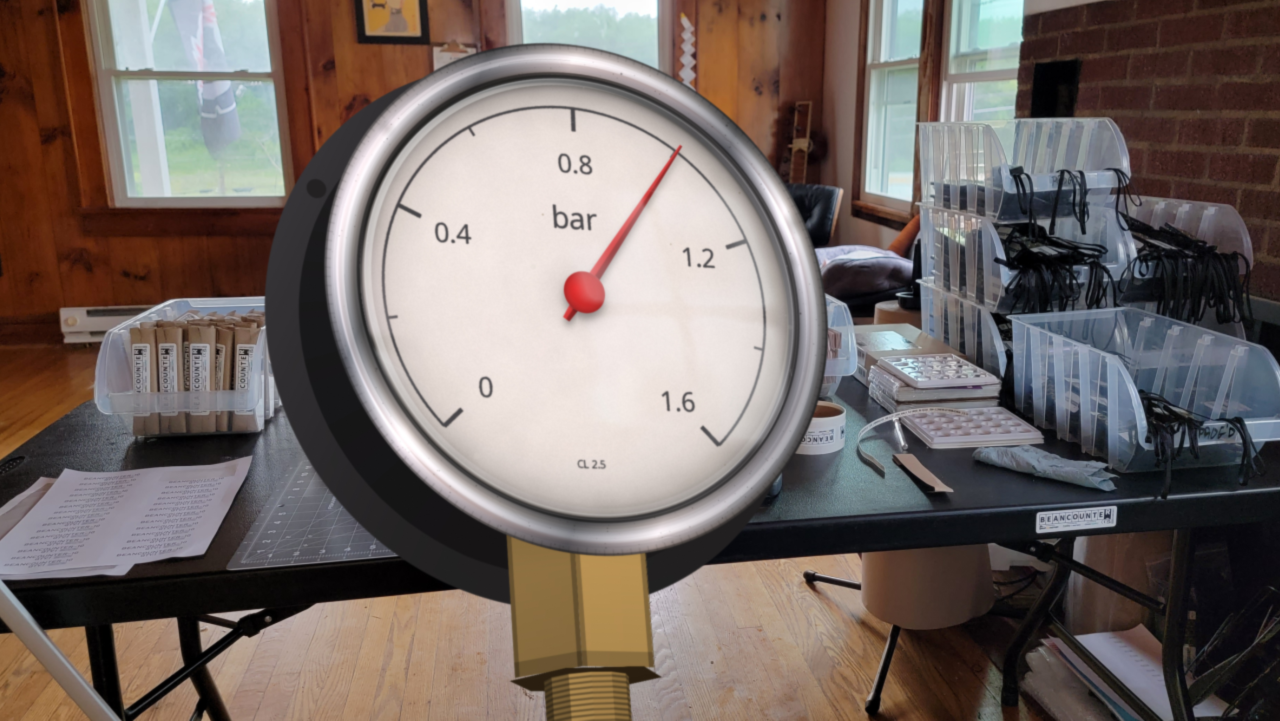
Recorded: 1 bar
